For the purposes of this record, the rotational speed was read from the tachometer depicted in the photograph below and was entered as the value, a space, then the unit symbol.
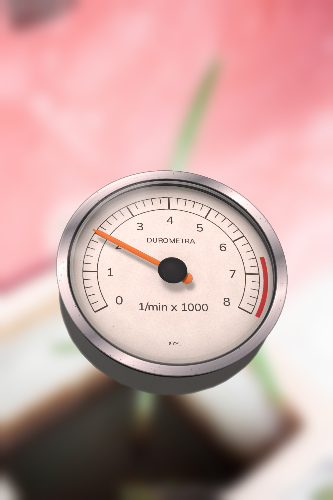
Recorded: 2000 rpm
